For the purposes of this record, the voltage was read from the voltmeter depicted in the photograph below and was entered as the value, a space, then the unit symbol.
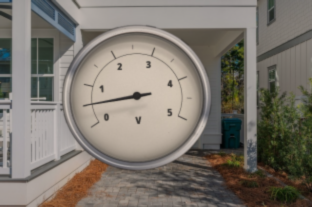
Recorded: 0.5 V
